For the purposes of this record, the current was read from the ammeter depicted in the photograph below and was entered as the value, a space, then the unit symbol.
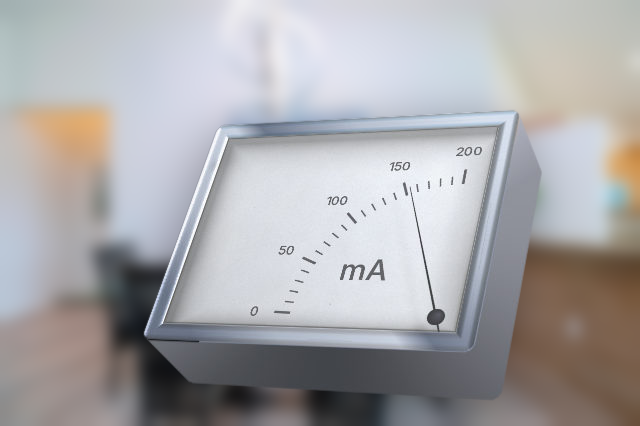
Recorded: 155 mA
